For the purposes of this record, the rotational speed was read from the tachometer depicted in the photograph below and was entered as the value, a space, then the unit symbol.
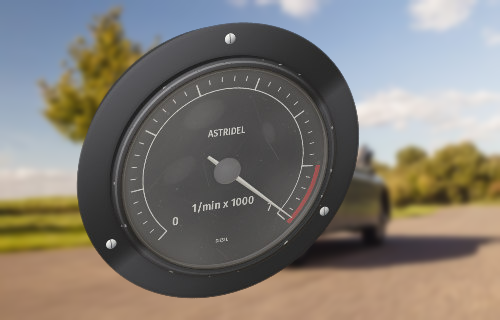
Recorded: 6900 rpm
